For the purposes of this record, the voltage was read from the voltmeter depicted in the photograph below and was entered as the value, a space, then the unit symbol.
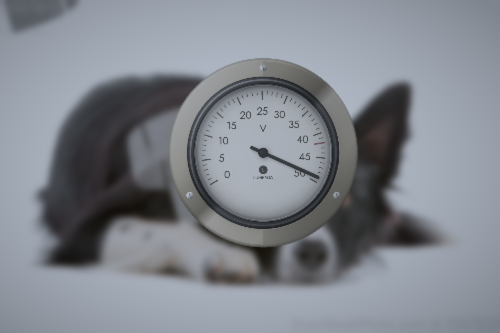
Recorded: 49 V
